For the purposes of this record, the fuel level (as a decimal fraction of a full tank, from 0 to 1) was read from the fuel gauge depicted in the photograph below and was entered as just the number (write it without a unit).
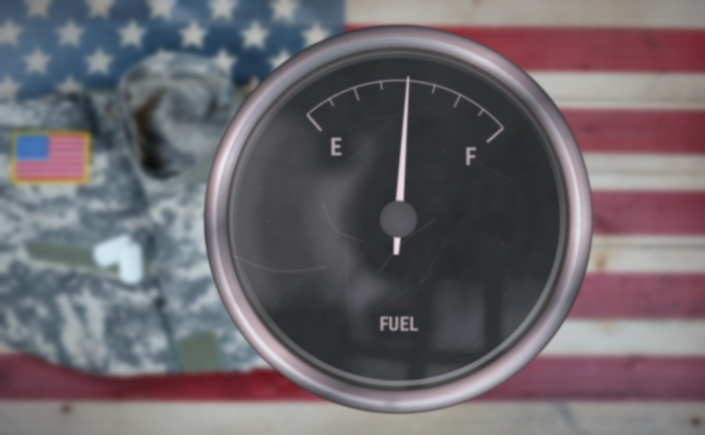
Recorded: 0.5
